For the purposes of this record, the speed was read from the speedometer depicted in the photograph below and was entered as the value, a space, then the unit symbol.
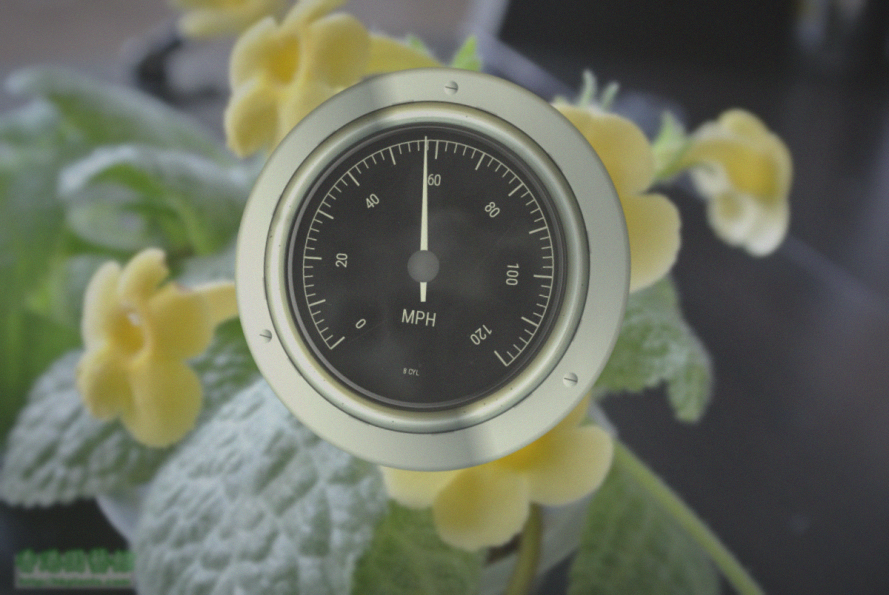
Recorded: 58 mph
